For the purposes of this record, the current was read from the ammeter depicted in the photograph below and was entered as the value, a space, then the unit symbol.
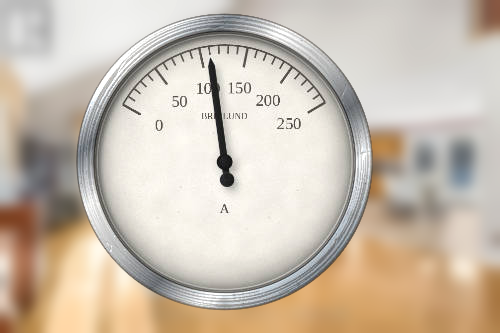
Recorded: 110 A
